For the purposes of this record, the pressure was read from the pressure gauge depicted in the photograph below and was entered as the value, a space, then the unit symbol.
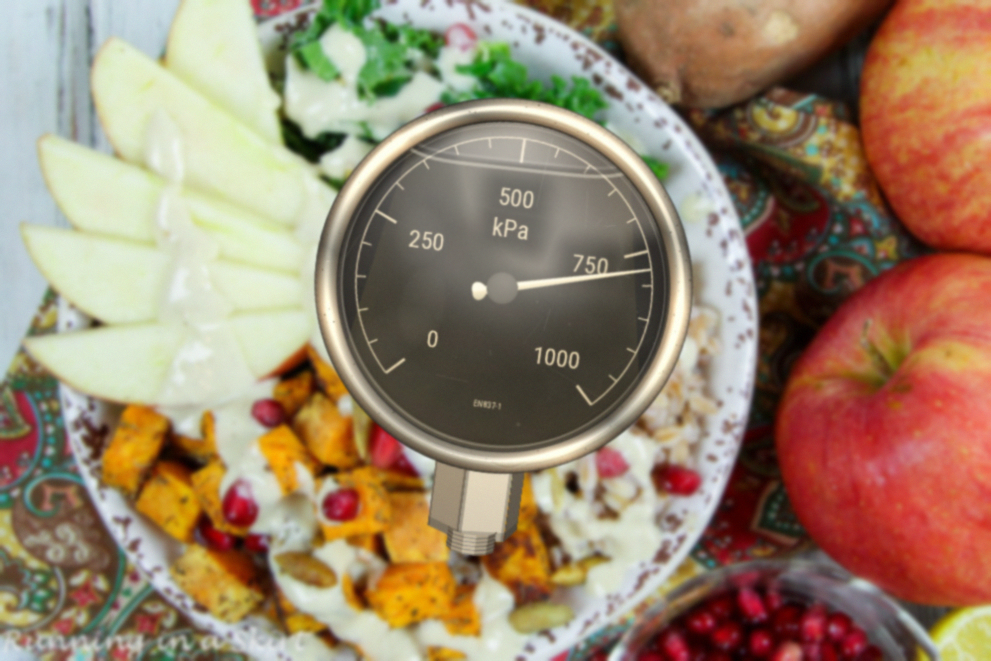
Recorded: 775 kPa
